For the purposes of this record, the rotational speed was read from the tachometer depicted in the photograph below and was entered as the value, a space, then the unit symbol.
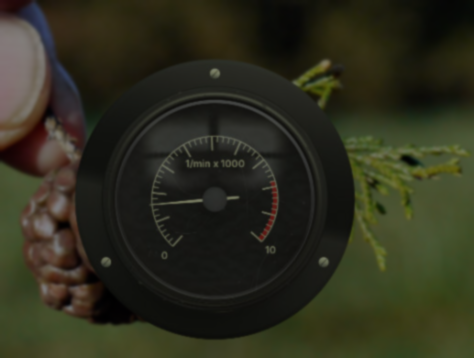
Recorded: 1600 rpm
